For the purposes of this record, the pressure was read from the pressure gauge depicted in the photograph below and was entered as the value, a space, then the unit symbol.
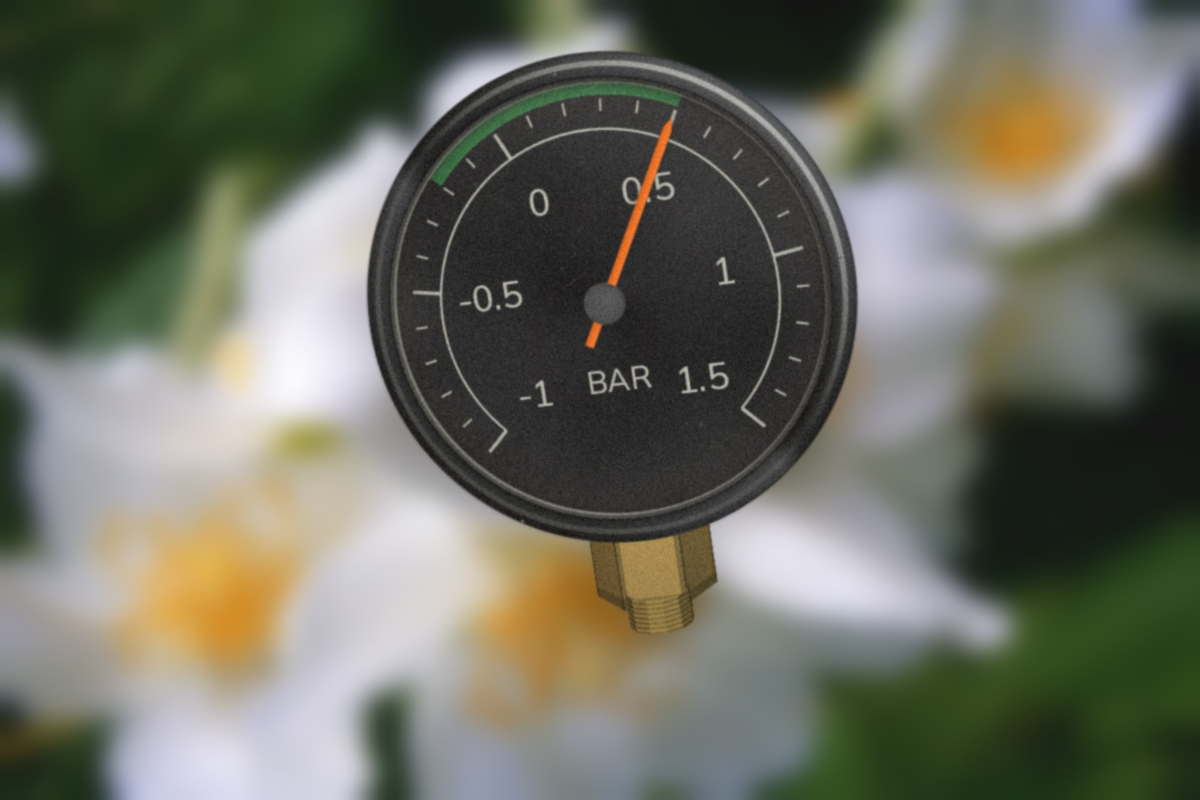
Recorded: 0.5 bar
